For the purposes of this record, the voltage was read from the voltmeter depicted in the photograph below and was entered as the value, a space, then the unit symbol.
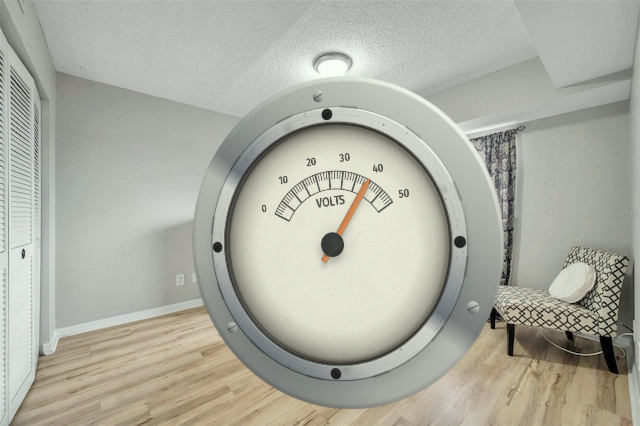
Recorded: 40 V
